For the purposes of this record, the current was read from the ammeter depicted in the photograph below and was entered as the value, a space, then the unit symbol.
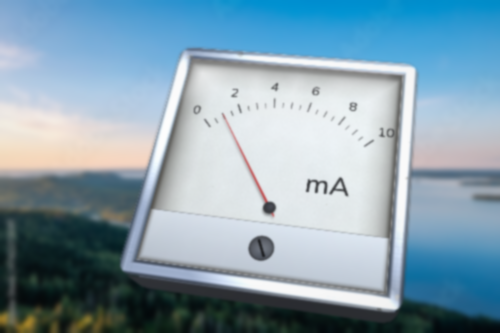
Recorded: 1 mA
